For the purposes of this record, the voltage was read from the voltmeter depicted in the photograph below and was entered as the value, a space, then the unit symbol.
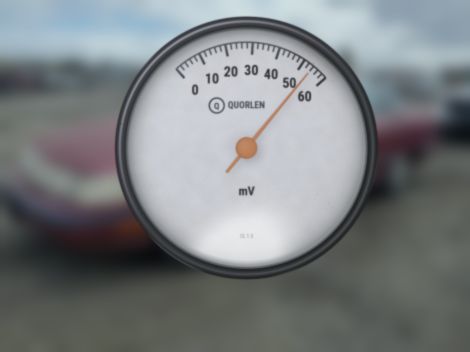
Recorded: 54 mV
